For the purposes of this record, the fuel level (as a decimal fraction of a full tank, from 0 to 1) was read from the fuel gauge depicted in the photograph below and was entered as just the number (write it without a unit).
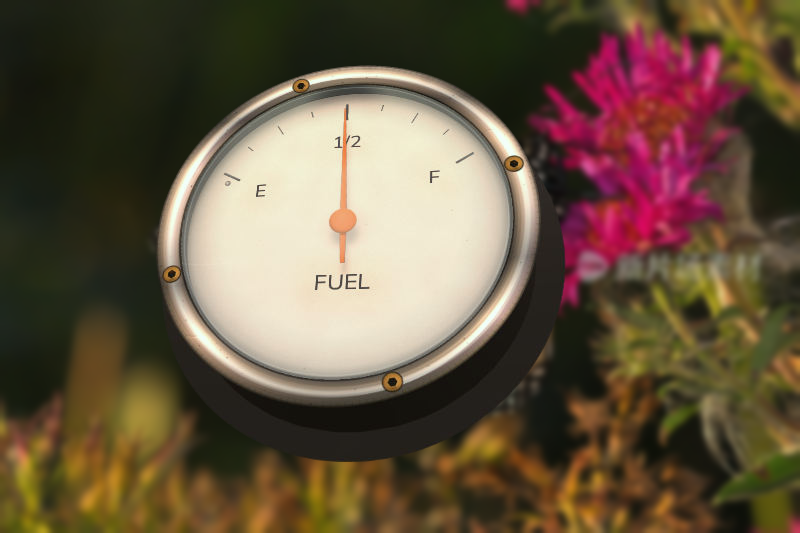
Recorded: 0.5
